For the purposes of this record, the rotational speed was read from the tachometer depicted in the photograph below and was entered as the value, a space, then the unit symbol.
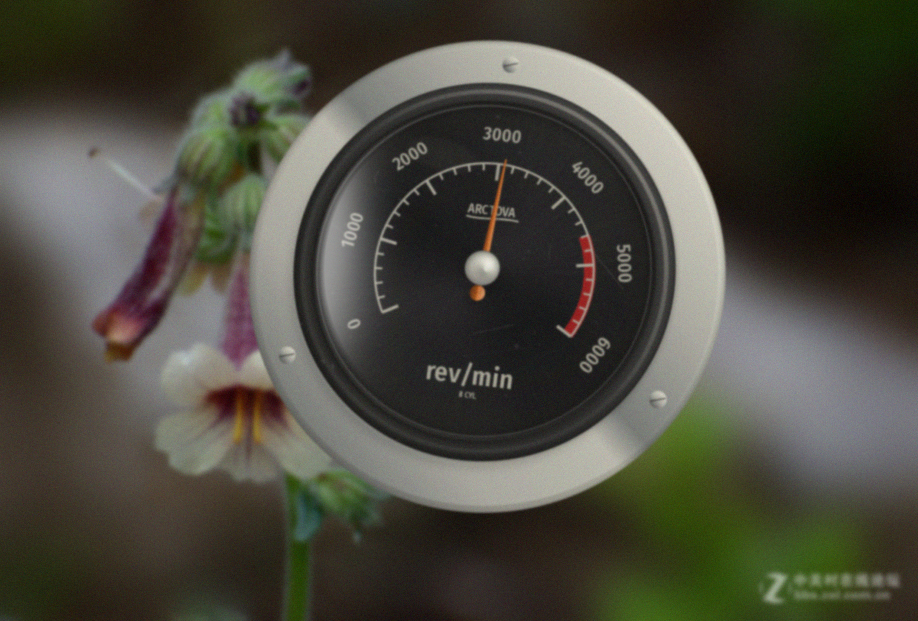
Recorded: 3100 rpm
